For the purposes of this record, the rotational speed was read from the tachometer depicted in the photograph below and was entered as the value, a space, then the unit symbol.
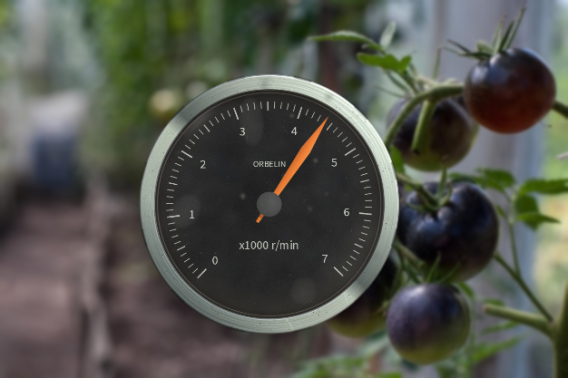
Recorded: 4400 rpm
